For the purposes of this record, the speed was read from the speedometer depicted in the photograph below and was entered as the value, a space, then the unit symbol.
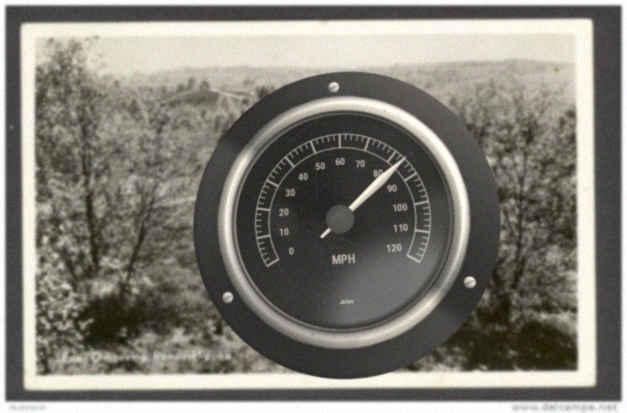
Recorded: 84 mph
